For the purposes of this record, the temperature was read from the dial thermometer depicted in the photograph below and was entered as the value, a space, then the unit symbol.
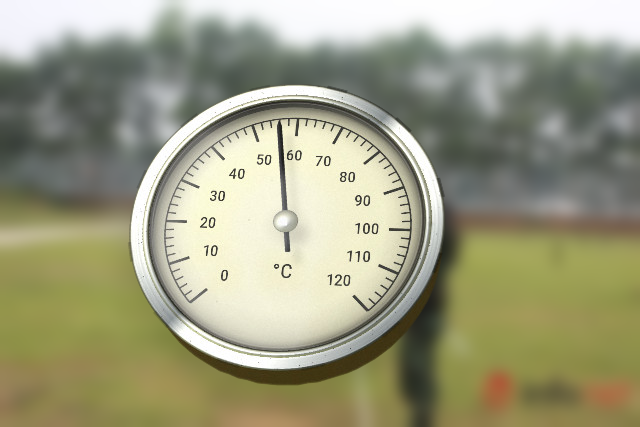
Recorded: 56 °C
